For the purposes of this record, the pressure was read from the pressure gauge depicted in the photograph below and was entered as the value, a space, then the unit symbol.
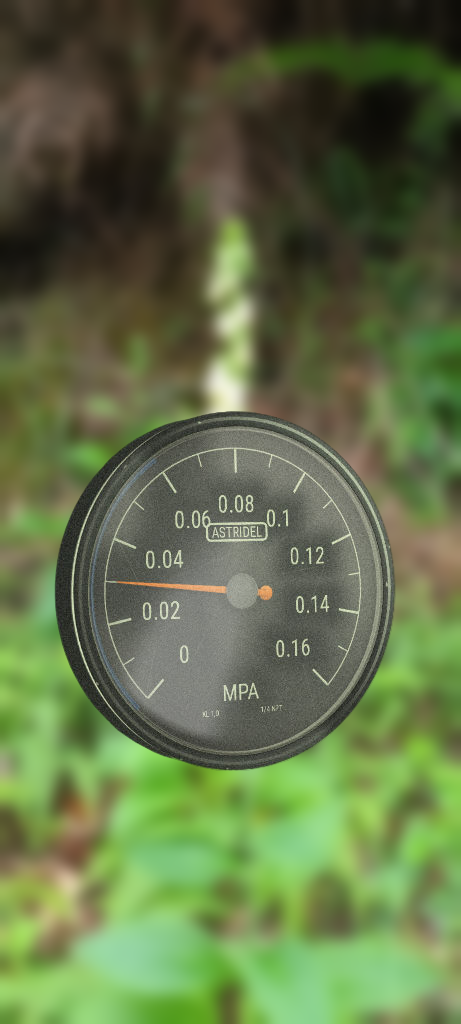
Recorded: 0.03 MPa
